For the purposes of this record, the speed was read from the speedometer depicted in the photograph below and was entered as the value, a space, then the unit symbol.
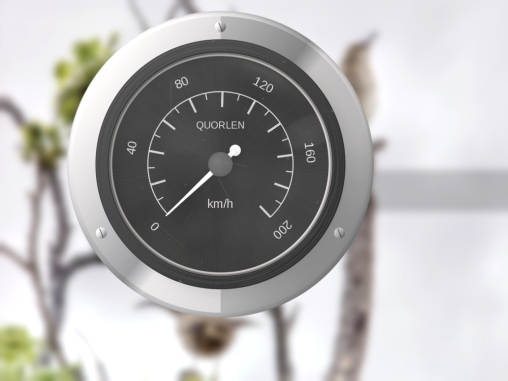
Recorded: 0 km/h
